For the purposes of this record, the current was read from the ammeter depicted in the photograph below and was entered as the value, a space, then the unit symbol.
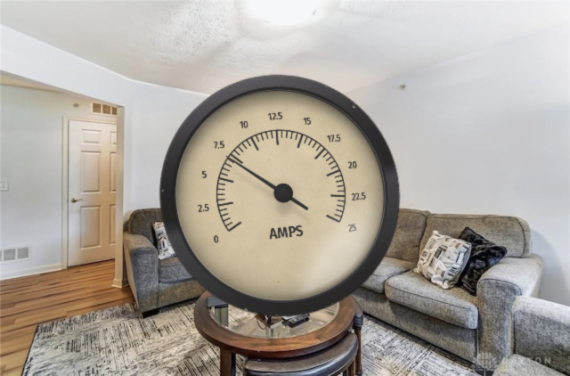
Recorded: 7 A
